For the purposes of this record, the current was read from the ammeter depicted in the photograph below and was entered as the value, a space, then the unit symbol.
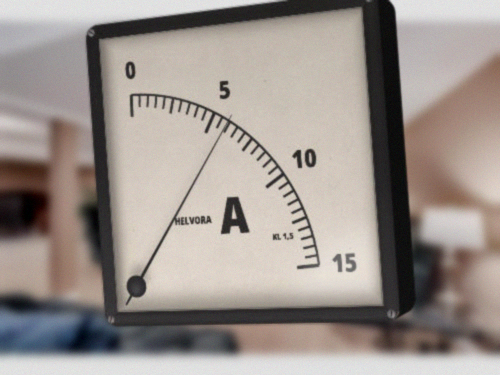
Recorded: 6 A
